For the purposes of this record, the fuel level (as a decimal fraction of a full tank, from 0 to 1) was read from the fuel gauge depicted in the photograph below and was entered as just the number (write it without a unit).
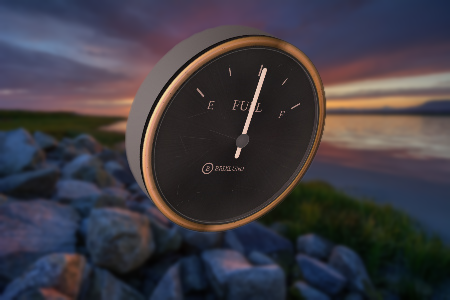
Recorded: 0.5
